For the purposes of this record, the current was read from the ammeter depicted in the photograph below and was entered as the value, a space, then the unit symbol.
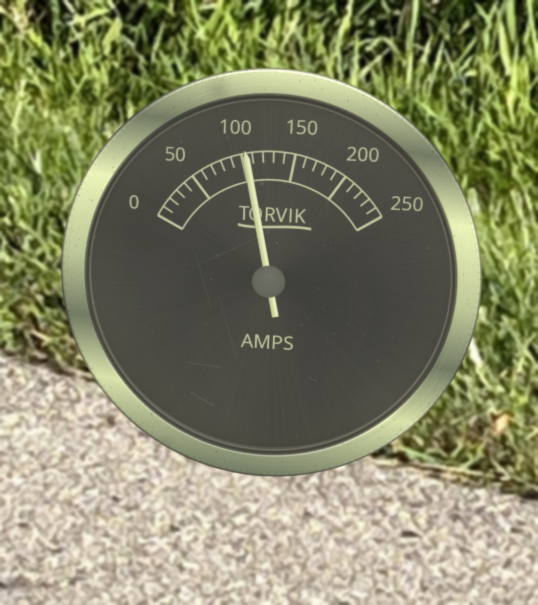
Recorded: 105 A
